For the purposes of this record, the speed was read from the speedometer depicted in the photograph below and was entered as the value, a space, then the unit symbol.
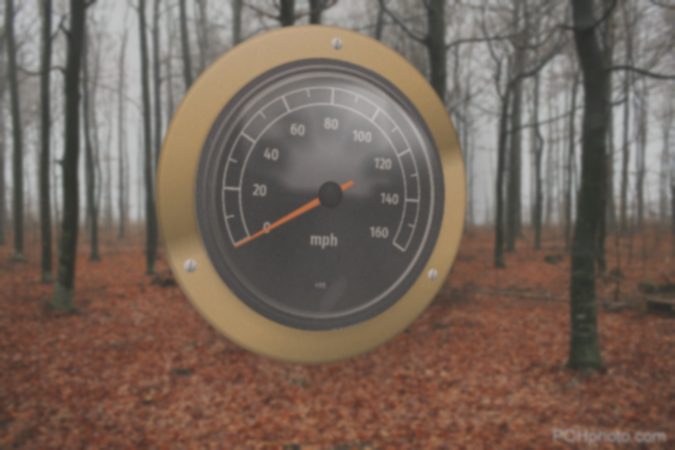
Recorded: 0 mph
